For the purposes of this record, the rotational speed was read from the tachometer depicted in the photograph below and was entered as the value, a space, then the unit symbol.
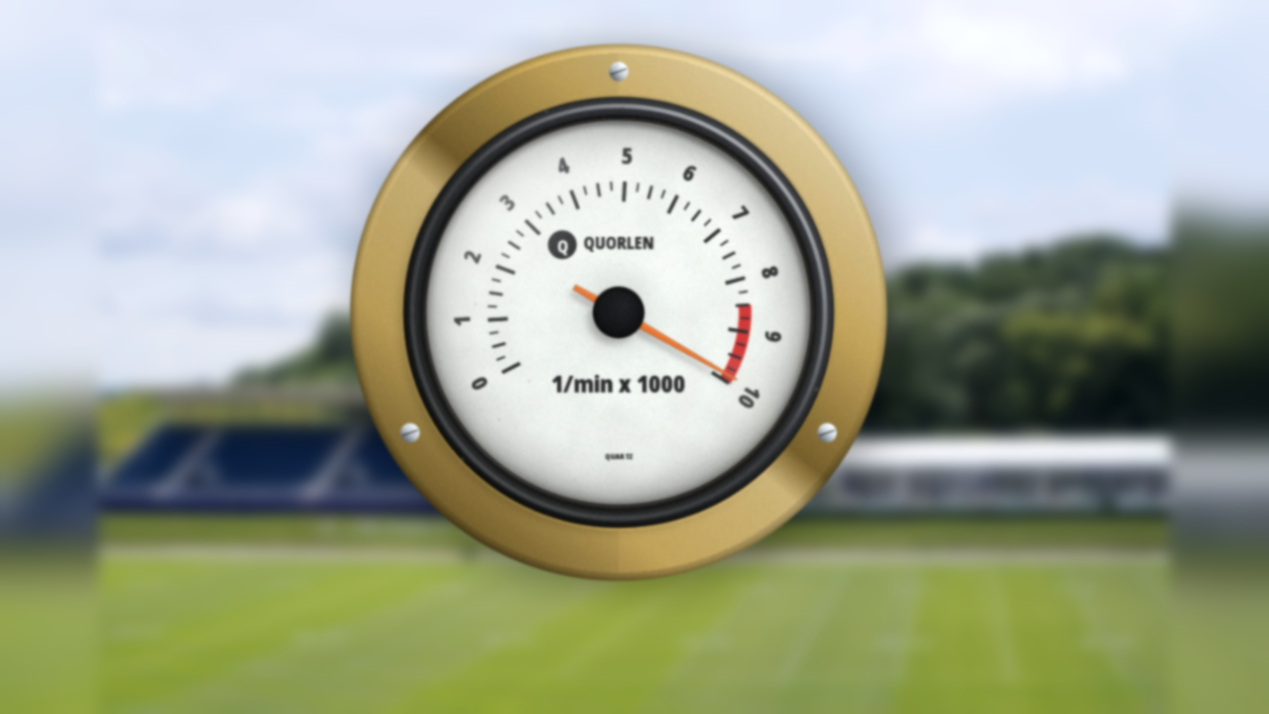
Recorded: 9875 rpm
